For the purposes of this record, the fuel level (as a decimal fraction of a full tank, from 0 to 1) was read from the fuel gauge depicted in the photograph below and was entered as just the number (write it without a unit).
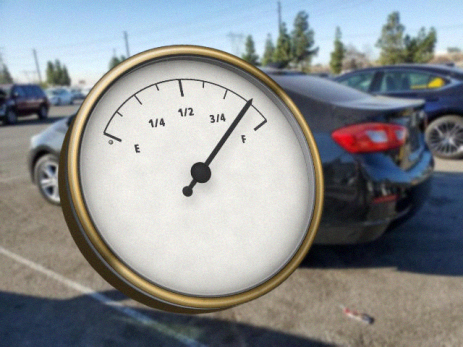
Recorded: 0.875
